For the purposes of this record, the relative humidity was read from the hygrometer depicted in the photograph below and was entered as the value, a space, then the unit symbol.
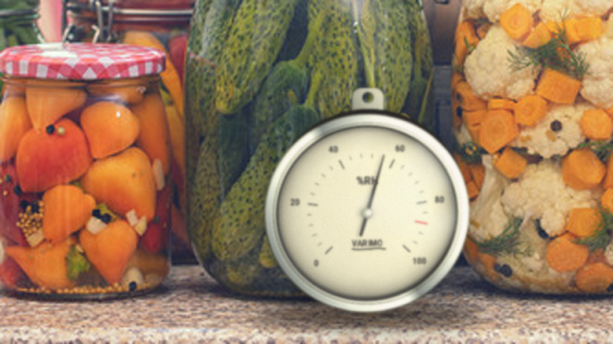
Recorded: 56 %
